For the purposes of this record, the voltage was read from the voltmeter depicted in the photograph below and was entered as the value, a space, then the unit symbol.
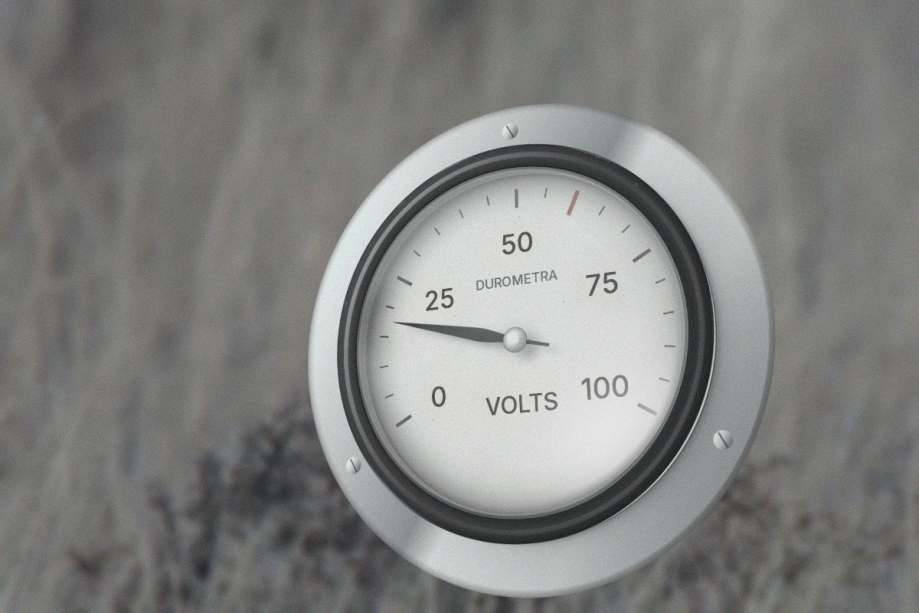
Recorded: 17.5 V
